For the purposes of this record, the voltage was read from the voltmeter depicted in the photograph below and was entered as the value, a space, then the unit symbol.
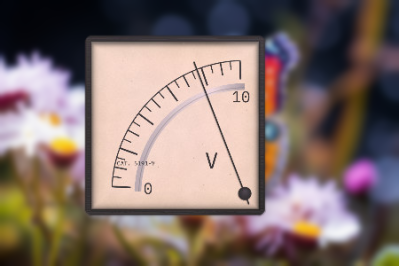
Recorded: 7.75 V
